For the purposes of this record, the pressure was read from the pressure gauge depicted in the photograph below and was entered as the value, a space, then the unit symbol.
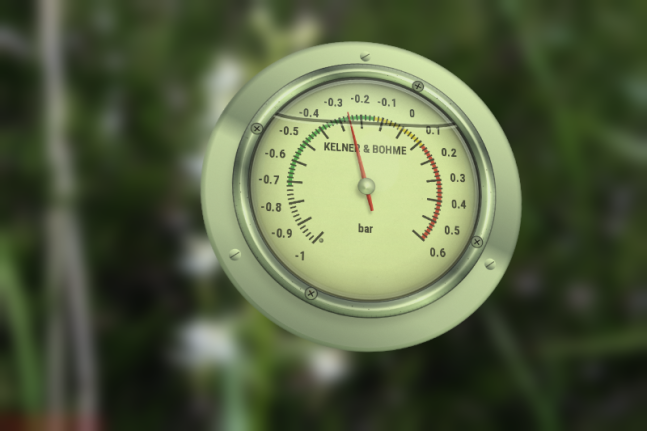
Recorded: -0.26 bar
